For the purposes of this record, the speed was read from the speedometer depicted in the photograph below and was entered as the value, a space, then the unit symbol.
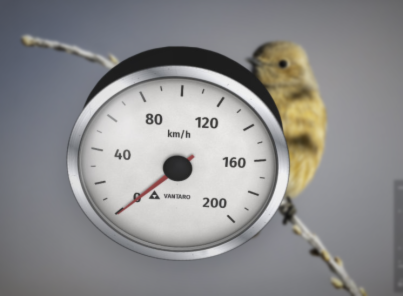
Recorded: 0 km/h
